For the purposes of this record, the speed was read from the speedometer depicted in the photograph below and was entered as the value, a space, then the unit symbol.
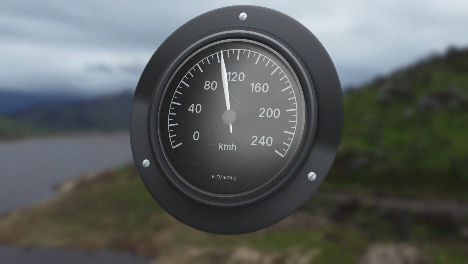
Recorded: 105 km/h
